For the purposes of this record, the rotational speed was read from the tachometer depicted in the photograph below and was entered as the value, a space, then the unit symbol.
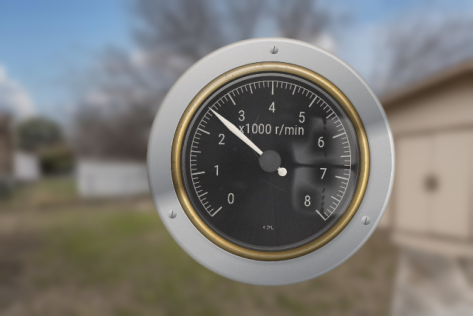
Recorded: 2500 rpm
